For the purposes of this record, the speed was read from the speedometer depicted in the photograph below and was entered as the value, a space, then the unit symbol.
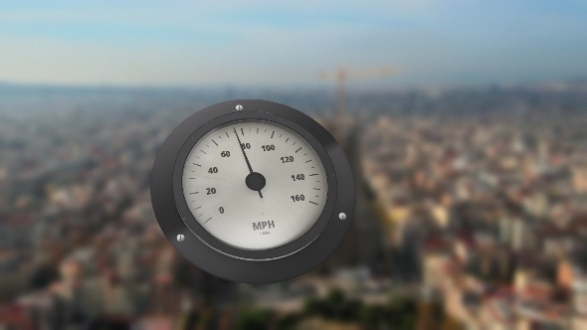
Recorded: 75 mph
